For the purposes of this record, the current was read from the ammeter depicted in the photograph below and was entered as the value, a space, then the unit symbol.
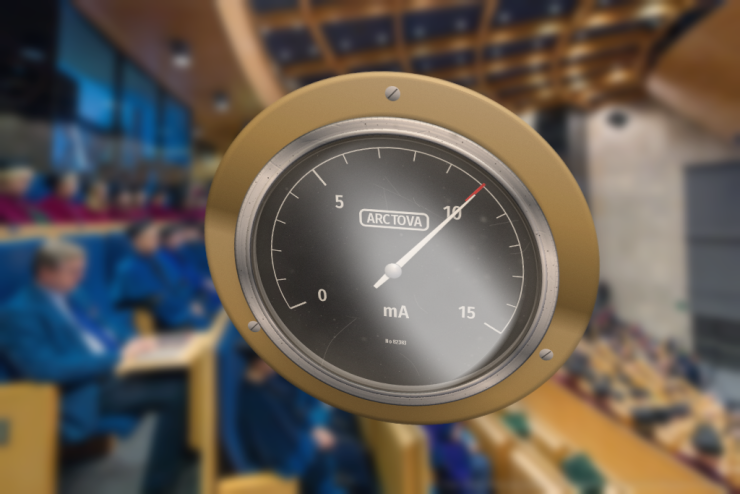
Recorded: 10 mA
